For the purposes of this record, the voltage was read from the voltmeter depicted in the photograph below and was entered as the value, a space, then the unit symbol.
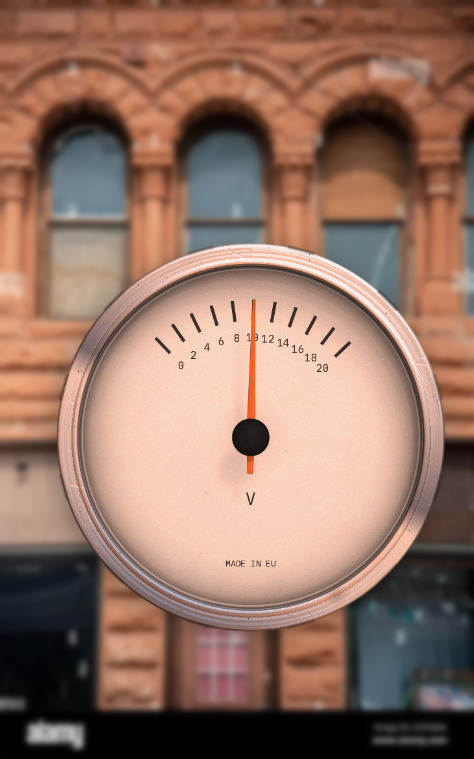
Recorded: 10 V
